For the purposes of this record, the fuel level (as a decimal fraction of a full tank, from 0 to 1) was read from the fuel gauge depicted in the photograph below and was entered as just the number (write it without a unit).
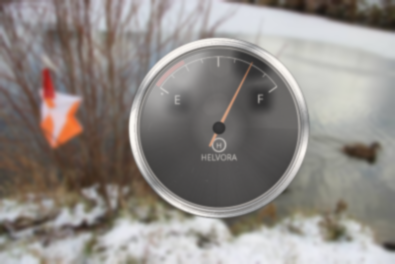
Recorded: 0.75
